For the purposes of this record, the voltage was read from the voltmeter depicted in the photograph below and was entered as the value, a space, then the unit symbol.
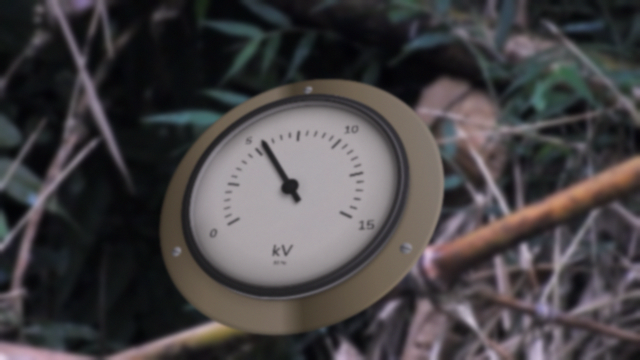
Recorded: 5.5 kV
